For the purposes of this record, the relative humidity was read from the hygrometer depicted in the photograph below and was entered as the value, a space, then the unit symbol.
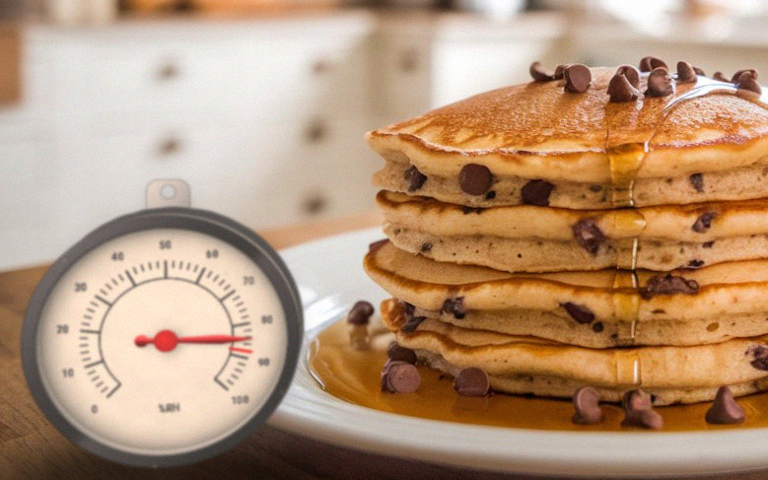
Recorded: 84 %
